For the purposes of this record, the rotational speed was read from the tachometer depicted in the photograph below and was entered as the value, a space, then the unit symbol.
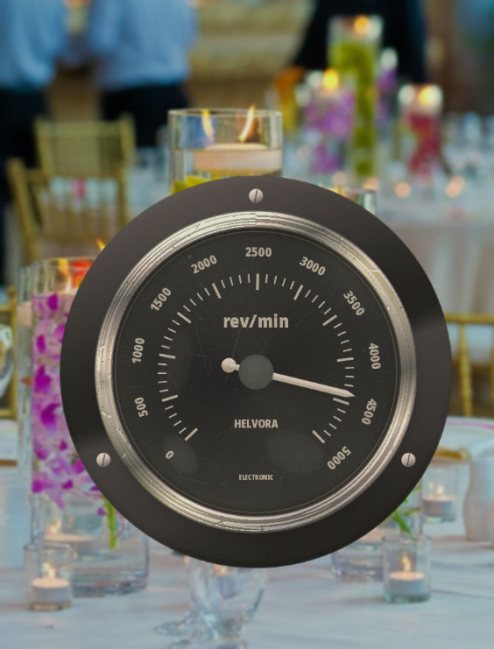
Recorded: 4400 rpm
